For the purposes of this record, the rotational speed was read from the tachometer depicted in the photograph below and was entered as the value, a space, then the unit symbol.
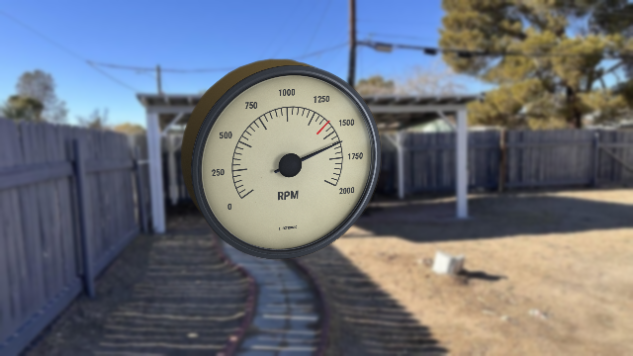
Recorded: 1600 rpm
